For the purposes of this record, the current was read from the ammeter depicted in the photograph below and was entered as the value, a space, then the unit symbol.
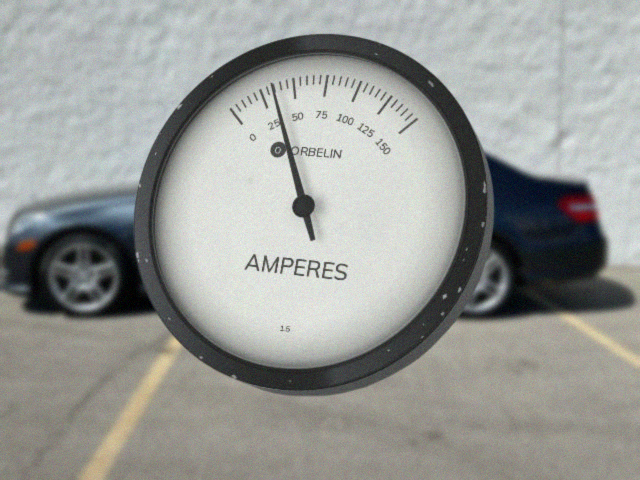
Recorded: 35 A
